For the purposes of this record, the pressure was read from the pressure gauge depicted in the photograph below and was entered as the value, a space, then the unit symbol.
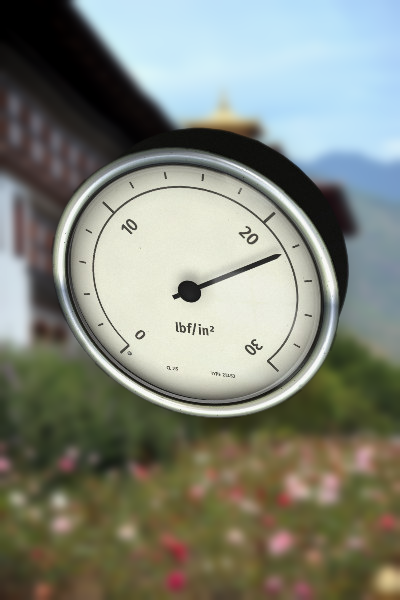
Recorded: 22 psi
